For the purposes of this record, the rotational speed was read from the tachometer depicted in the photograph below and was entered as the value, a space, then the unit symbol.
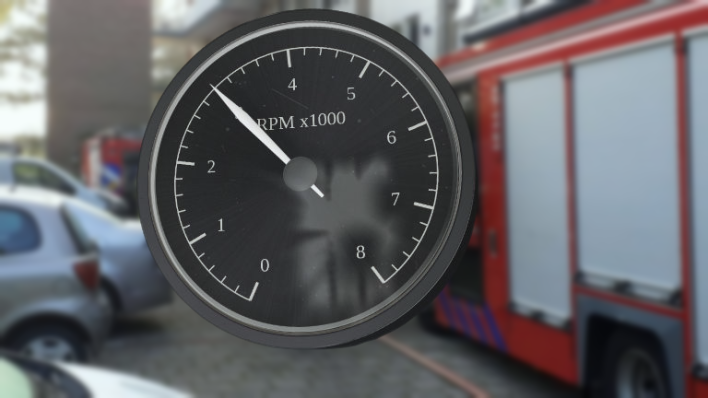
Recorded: 3000 rpm
